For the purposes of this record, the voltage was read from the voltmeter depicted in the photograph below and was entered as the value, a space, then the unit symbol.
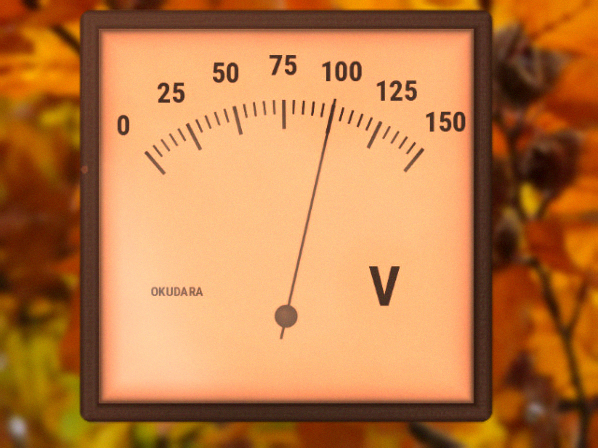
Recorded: 100 V
